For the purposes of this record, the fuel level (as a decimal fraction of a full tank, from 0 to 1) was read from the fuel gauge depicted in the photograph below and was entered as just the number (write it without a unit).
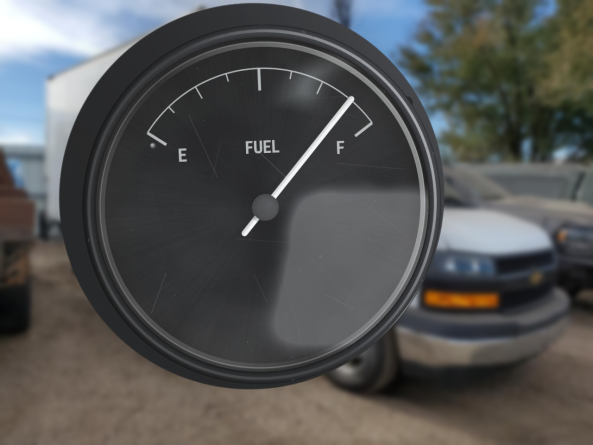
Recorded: 0.875
